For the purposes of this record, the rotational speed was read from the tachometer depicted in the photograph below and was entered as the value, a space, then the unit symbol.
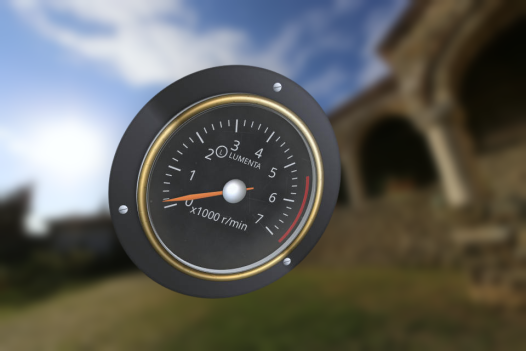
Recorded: 200 rpm
